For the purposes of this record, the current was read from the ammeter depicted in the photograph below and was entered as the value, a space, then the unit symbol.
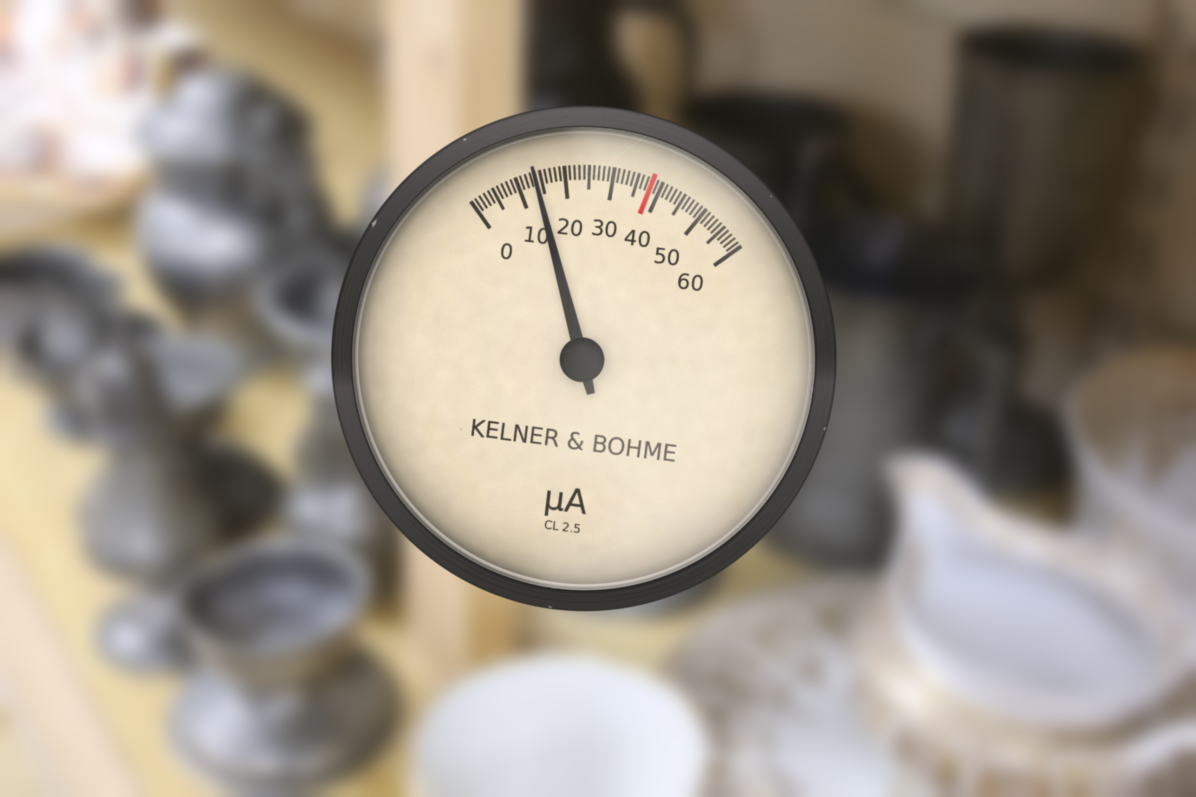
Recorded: 14 µA
